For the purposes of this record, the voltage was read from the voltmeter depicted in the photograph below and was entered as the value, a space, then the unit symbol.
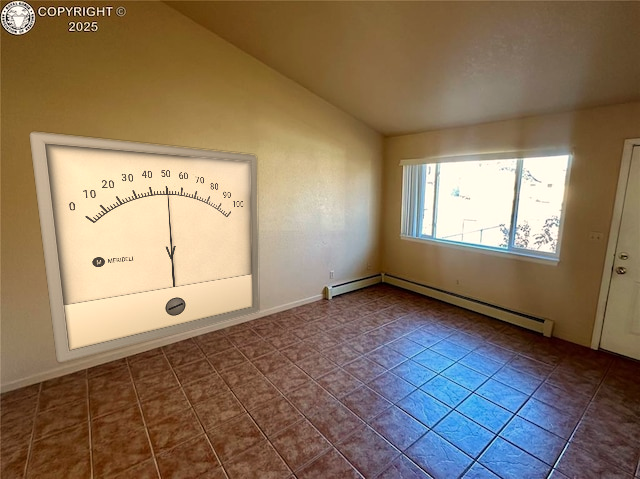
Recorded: 50 V
